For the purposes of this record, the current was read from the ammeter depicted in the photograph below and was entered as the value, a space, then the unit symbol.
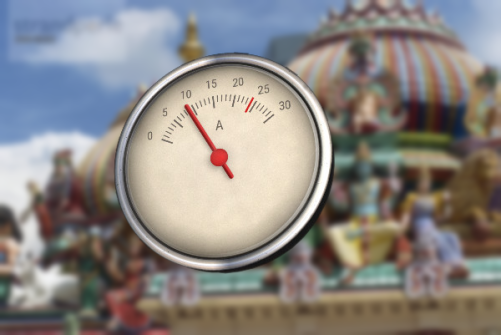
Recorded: 9 A
